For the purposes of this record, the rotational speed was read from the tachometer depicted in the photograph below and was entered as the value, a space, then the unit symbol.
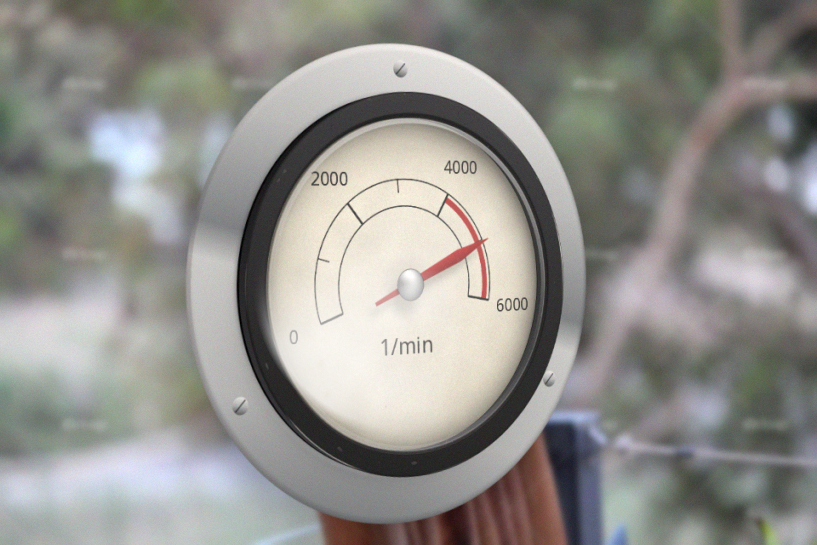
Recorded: 5000 rpm
